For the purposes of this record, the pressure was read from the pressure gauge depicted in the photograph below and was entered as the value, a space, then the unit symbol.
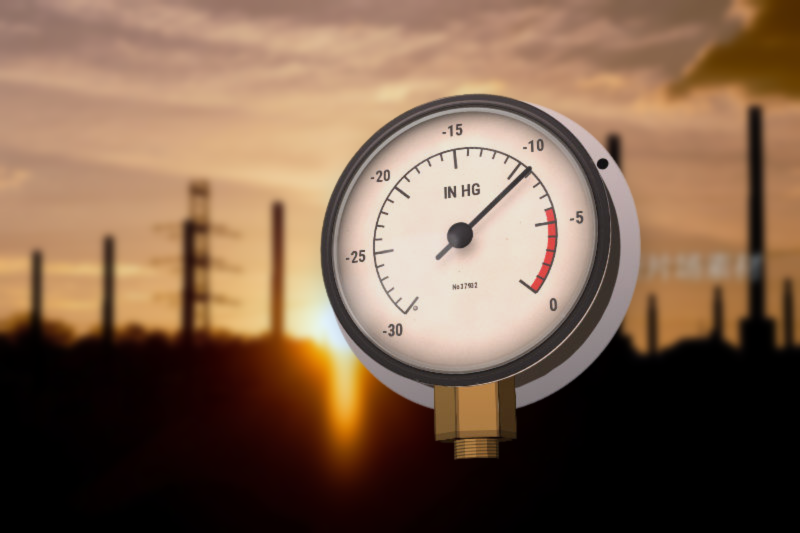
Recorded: -9 inHg
